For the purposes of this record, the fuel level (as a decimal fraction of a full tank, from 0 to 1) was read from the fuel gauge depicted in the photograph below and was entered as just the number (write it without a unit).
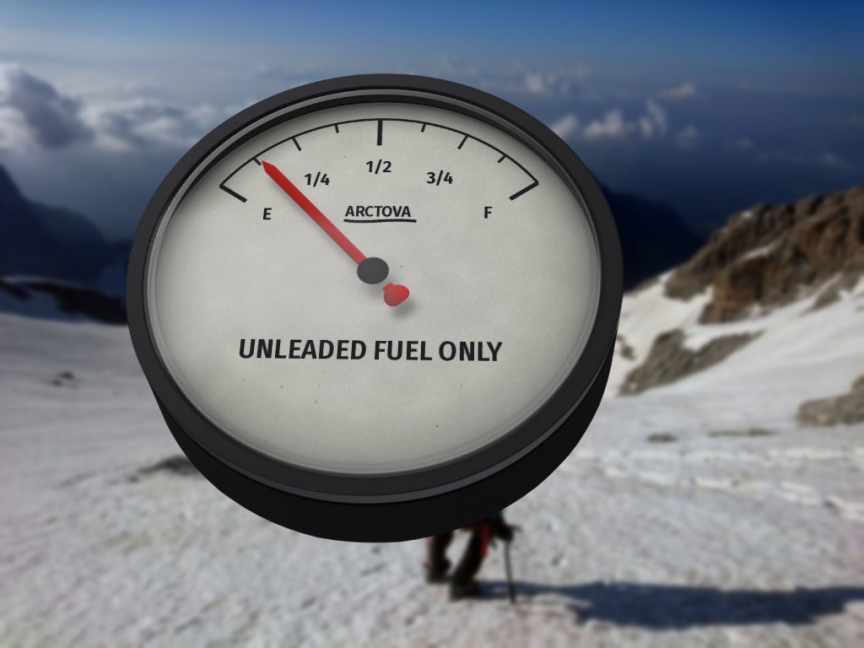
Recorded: 0.125
